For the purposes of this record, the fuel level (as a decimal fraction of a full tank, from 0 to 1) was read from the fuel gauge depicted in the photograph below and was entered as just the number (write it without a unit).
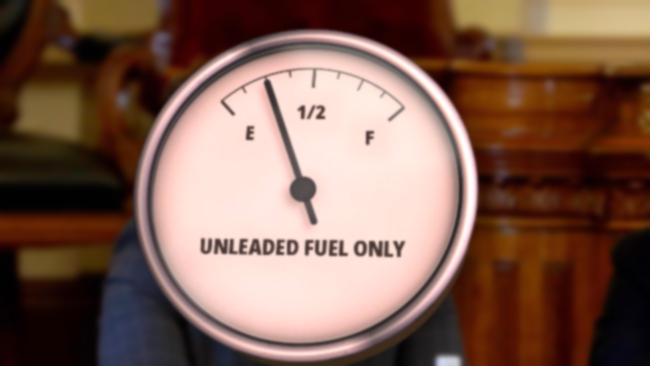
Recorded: 0.25
